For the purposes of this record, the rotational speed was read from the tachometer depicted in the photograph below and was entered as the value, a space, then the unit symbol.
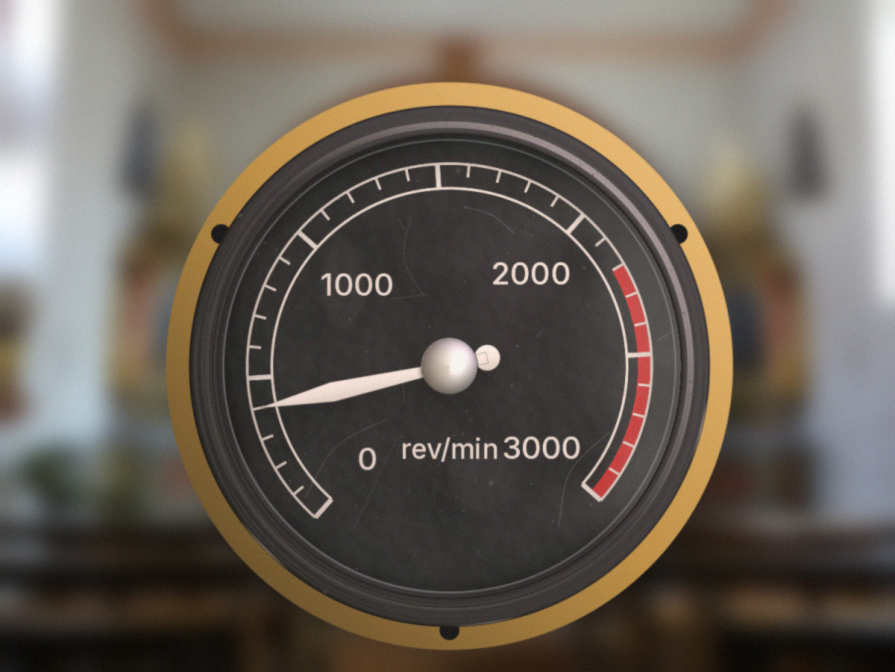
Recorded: 400 rpm
